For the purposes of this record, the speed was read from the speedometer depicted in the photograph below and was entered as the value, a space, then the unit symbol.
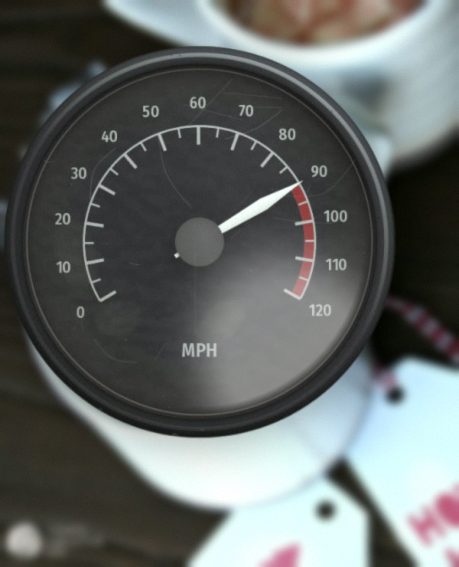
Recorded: 90 mph
